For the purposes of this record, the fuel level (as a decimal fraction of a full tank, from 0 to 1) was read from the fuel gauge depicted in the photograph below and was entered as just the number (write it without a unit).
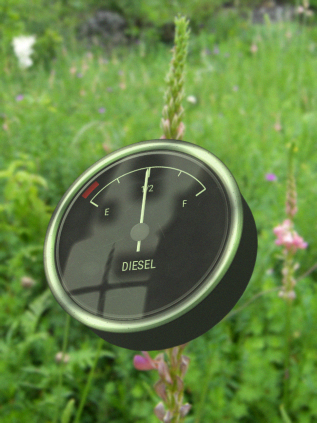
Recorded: 0.5
